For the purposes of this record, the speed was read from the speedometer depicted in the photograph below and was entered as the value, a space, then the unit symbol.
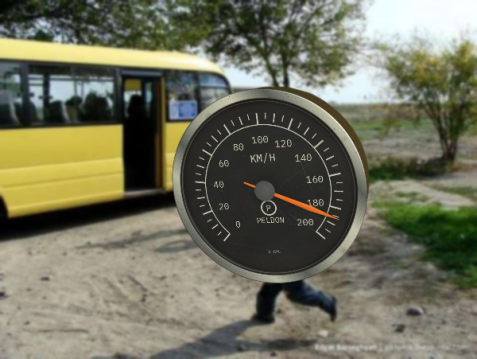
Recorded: 185 km/h
